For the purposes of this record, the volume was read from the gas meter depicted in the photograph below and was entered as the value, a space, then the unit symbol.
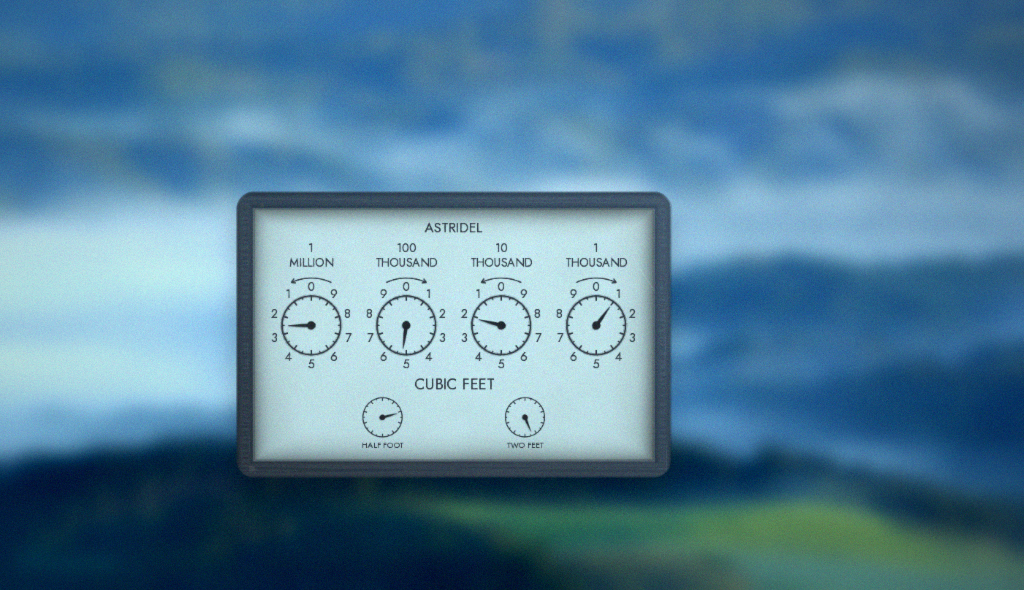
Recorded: 252100 ft³
